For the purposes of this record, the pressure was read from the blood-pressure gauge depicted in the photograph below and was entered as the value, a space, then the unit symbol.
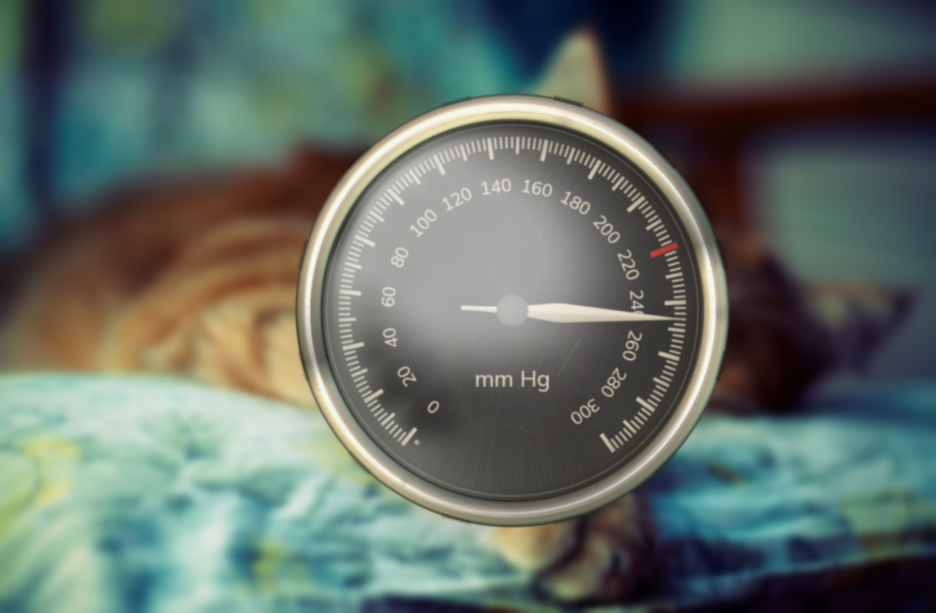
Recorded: 246 mmHg
